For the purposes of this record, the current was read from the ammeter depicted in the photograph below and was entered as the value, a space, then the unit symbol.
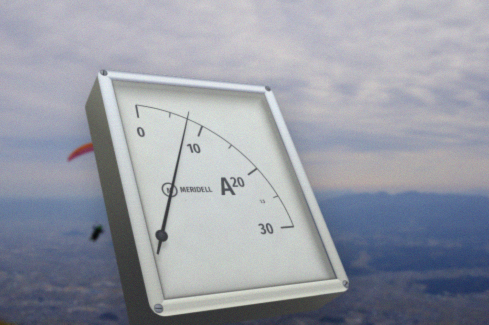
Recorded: 7.5 A
